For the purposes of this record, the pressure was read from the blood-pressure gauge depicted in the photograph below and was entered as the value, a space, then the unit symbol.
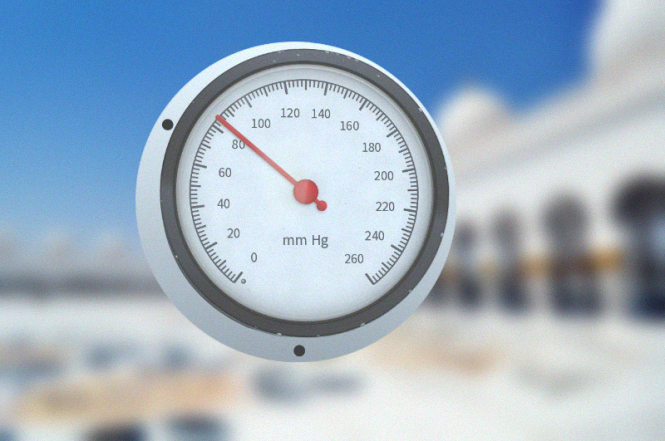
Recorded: 84 mmHg
